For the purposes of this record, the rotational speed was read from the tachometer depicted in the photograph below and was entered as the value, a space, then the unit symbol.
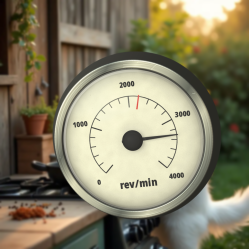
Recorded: 3300 rpm
